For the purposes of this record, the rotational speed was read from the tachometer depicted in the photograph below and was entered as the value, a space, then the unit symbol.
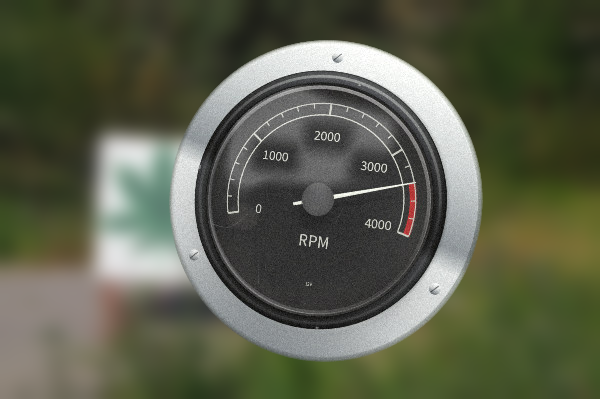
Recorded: 3400 rpm
